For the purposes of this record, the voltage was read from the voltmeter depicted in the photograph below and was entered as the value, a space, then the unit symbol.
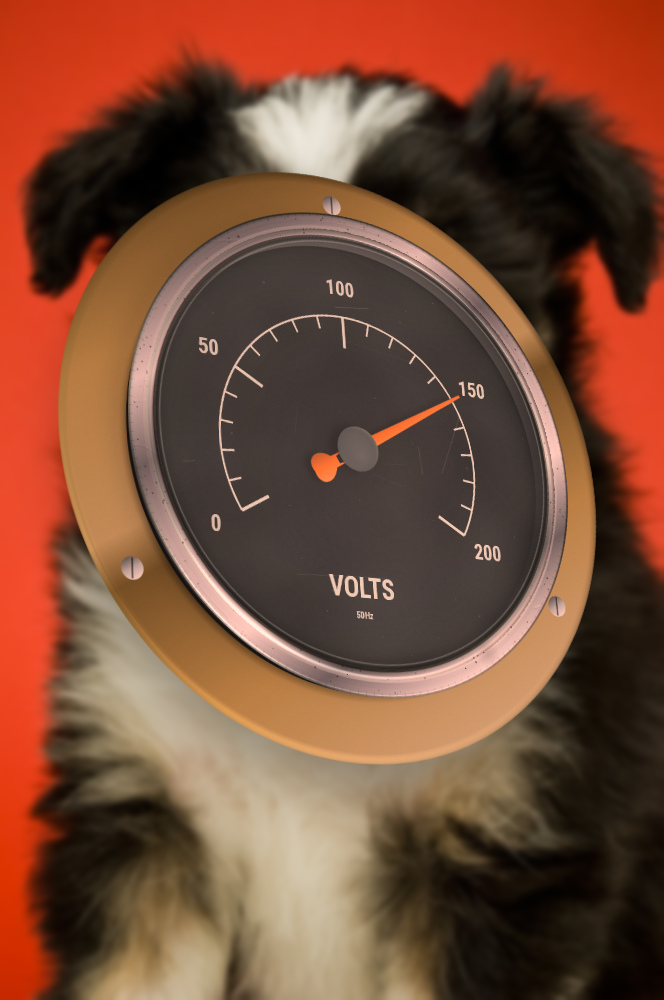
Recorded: 150 V
